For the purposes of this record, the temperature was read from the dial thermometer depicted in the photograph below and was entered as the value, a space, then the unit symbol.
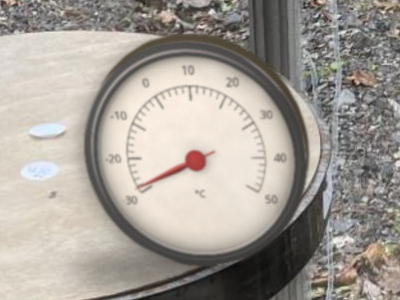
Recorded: -28 °C
